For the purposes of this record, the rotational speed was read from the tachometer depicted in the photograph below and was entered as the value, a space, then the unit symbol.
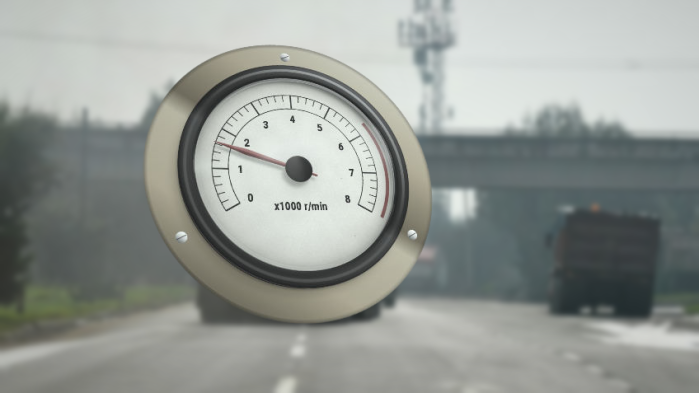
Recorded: 1600 rpm
